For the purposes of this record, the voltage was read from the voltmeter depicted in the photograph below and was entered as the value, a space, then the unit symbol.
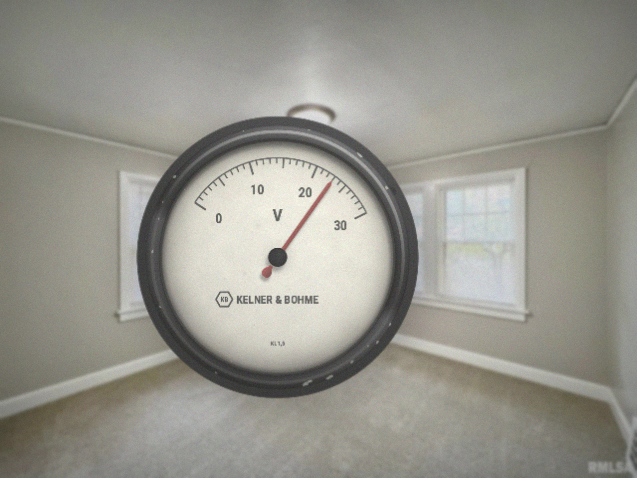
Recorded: 23 V
